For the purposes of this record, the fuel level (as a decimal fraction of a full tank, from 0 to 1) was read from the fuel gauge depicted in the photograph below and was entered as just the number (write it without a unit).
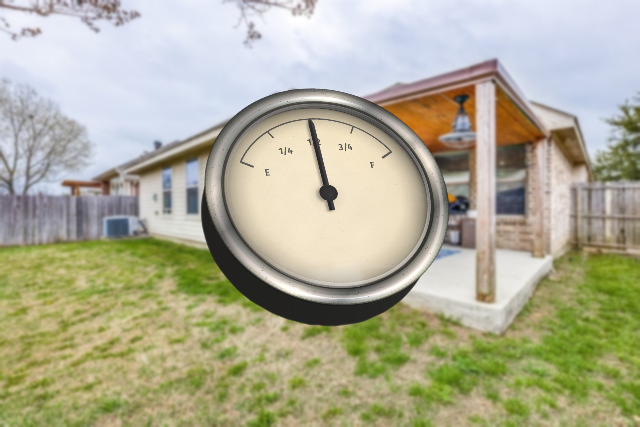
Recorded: 0.5
